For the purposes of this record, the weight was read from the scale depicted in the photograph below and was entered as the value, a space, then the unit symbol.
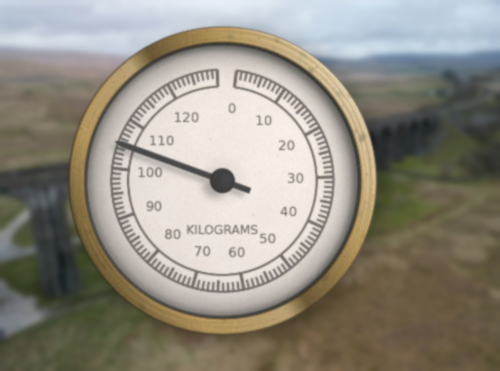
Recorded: 105 kg
